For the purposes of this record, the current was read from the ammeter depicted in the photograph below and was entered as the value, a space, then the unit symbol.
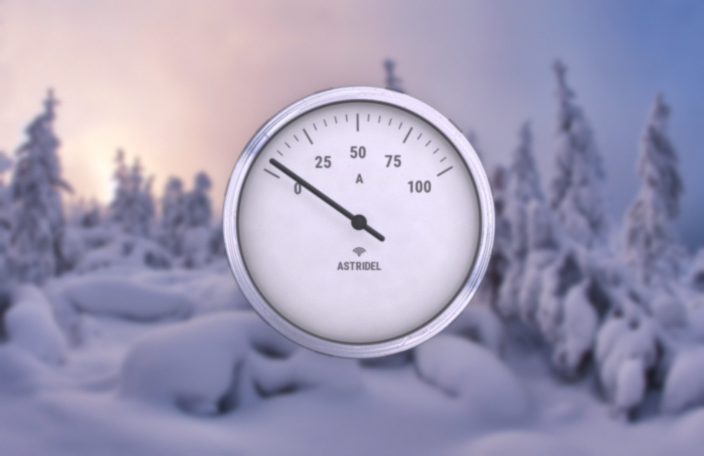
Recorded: 5 A
